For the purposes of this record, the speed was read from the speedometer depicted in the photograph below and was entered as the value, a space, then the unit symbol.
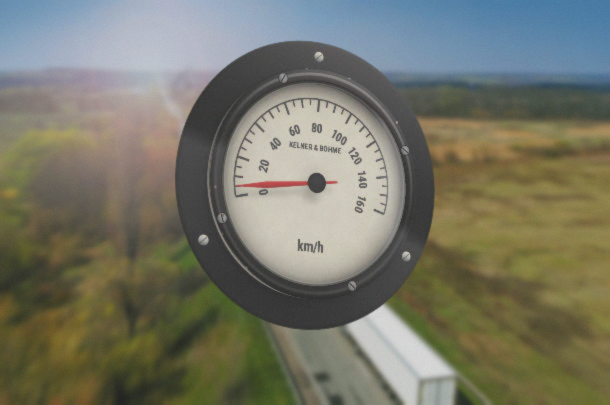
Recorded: 5 km/h
